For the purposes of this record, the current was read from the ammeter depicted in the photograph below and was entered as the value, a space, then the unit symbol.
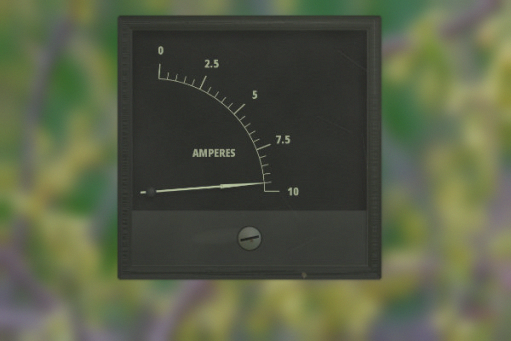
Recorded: 9.5 A
